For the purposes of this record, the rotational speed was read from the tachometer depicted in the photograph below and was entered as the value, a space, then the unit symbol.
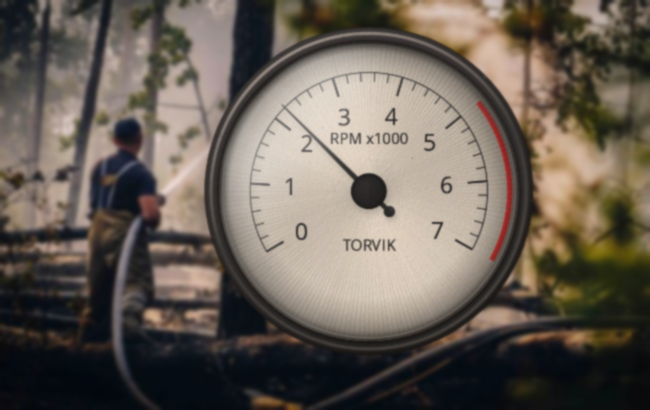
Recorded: 2200 rpm
